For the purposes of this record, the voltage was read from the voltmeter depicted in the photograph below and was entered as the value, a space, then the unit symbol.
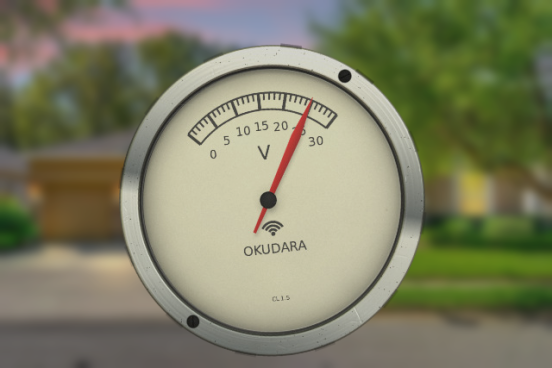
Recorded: 25 V
